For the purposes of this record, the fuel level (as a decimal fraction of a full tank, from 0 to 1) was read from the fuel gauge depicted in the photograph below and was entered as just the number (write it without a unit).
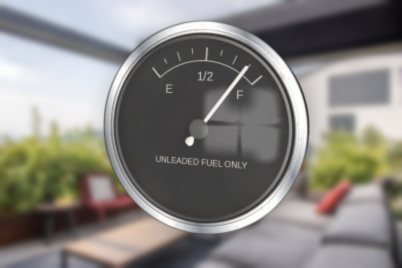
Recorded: 0.875
